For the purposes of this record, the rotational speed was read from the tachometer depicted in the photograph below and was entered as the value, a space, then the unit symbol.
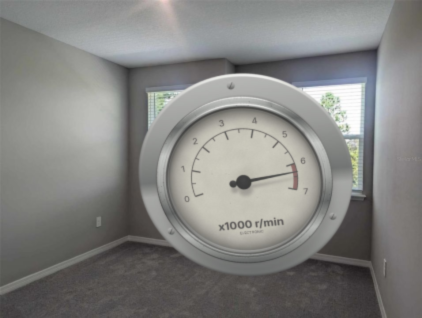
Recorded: 6250 rpm
